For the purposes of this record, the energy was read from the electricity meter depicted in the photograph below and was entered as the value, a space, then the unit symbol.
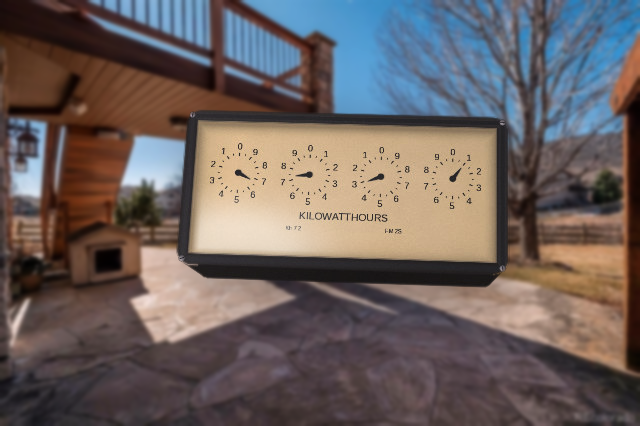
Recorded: 6731 kWh
